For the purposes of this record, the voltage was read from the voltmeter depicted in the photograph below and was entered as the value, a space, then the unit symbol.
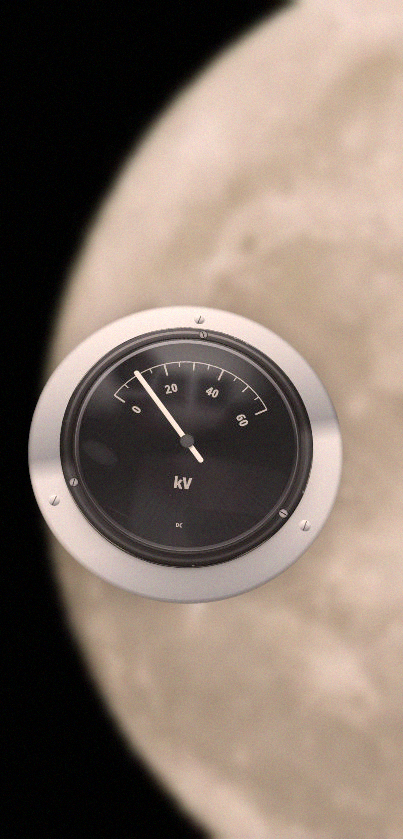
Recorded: 10 kV
